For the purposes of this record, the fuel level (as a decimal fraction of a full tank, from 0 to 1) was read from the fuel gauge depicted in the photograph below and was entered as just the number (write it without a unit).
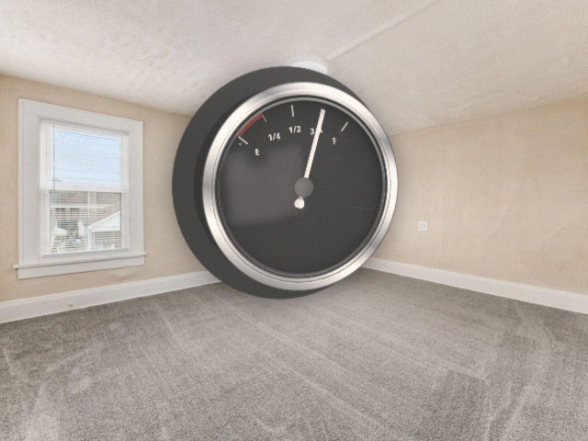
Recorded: 0.75
